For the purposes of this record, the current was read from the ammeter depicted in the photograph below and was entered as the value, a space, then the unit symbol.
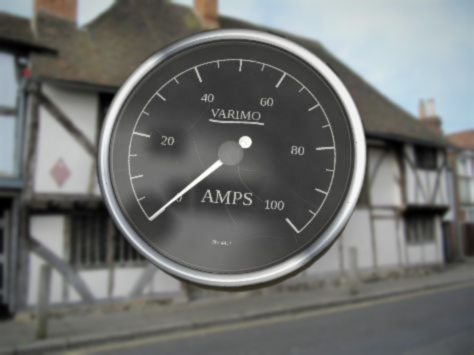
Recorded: 0 A
